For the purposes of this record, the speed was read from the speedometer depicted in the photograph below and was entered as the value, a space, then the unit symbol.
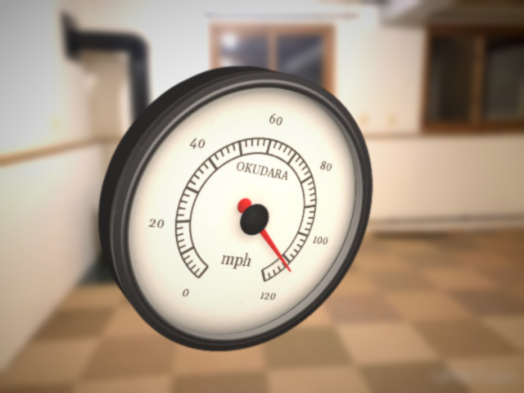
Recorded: 112 mph
